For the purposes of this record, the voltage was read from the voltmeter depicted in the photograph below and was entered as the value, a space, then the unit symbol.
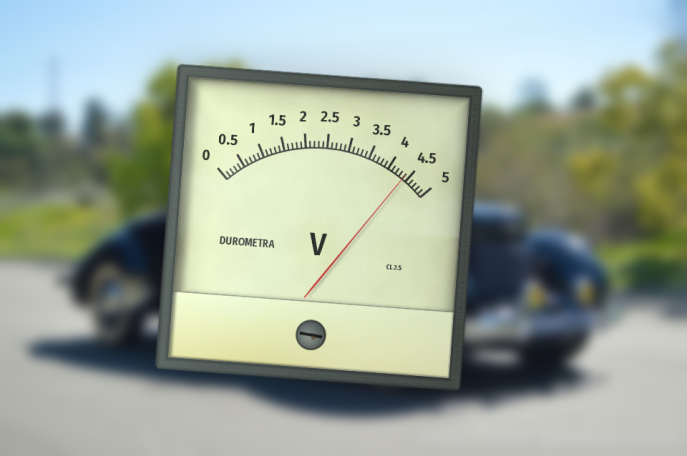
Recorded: 4.4 V
